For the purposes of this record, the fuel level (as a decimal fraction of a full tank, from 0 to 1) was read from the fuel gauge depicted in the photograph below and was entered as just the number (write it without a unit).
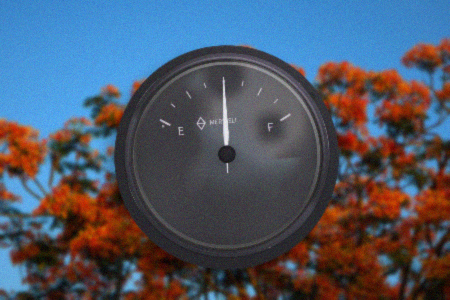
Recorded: 0.5
